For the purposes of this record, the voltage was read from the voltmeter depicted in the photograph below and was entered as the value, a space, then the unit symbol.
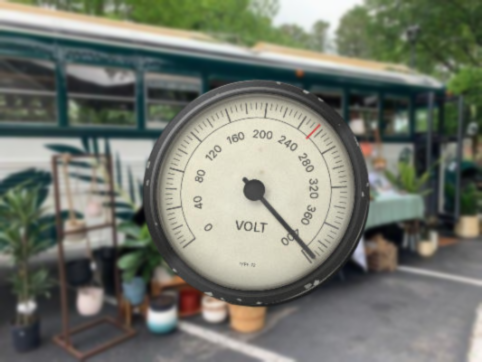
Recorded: 395 V
